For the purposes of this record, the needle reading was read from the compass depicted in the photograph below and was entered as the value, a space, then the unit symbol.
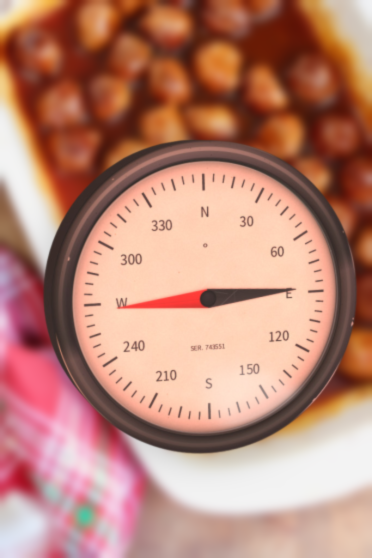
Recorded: 267.5 °
